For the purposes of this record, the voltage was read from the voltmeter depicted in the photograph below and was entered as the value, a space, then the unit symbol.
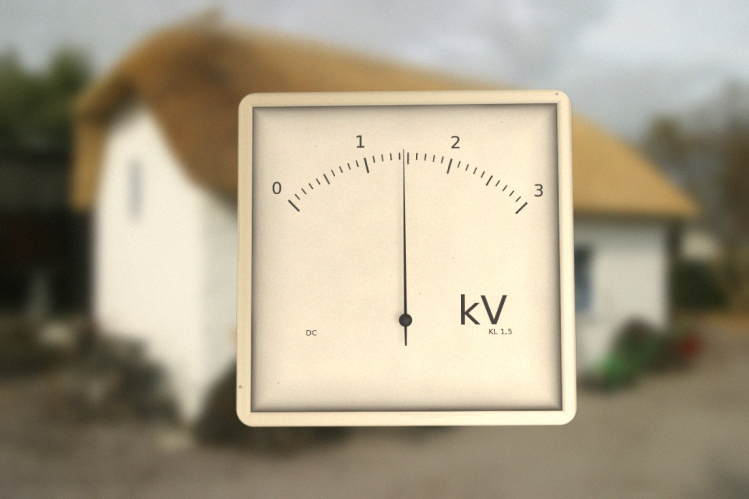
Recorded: 1.45 kV
